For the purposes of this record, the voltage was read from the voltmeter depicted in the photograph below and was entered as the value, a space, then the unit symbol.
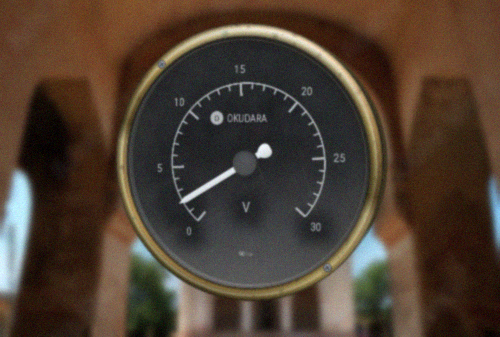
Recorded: 2 V
